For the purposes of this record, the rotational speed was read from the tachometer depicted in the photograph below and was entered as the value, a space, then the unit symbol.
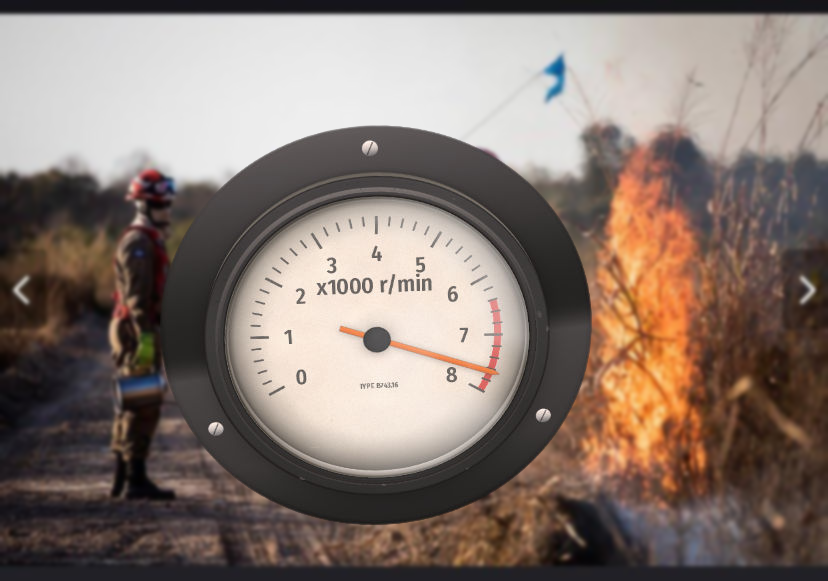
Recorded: 7600 rpm
